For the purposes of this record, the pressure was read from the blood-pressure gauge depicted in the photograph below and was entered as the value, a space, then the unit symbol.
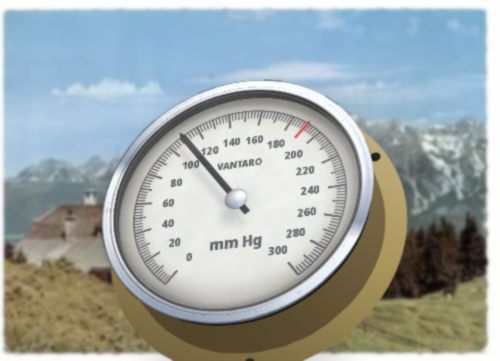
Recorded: 110 mmHg
